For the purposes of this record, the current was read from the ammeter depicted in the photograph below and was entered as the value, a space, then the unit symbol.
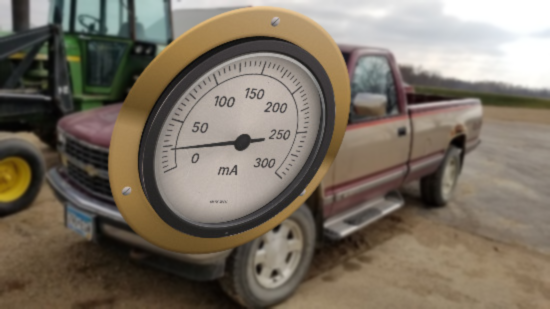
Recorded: 25 mA
